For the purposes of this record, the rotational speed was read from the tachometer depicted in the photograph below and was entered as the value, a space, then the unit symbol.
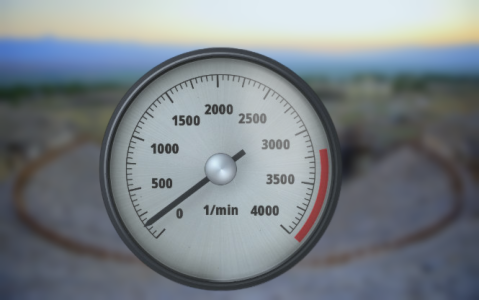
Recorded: 150 rpm
